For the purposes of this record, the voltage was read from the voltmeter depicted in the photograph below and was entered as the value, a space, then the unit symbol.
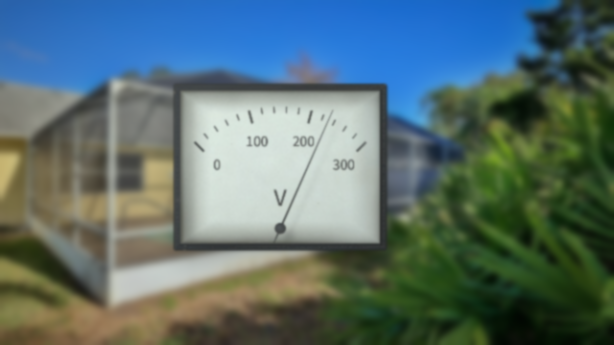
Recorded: 230 V
